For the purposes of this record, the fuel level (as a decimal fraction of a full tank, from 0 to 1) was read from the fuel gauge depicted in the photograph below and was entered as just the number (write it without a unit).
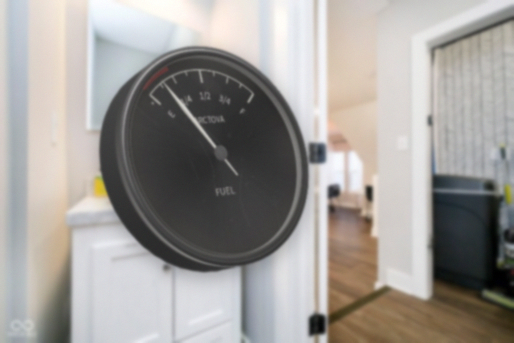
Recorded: 0.125
